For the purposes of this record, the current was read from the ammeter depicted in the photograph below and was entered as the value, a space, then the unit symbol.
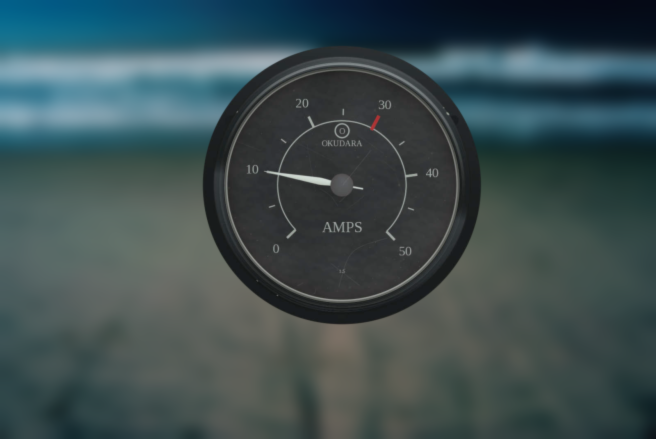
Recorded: 10 A
